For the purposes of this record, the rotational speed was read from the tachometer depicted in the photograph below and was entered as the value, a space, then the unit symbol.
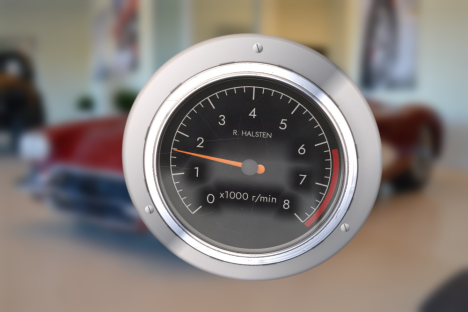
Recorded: 1600 rpm
